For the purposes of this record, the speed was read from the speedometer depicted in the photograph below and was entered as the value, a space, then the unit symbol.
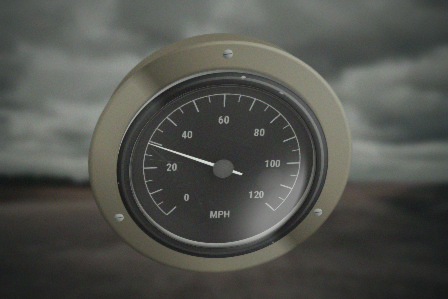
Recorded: 30 mph
